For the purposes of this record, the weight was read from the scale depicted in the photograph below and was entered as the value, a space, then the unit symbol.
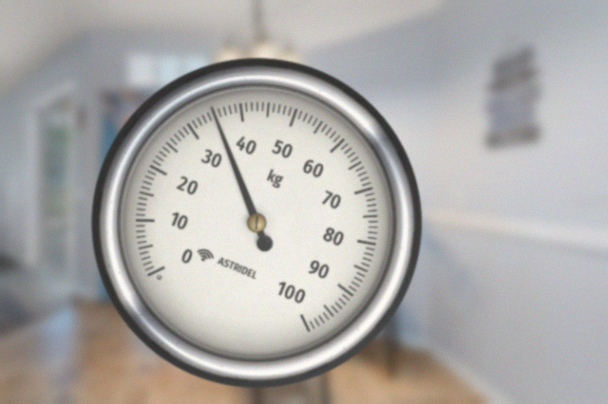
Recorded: 35 kg
